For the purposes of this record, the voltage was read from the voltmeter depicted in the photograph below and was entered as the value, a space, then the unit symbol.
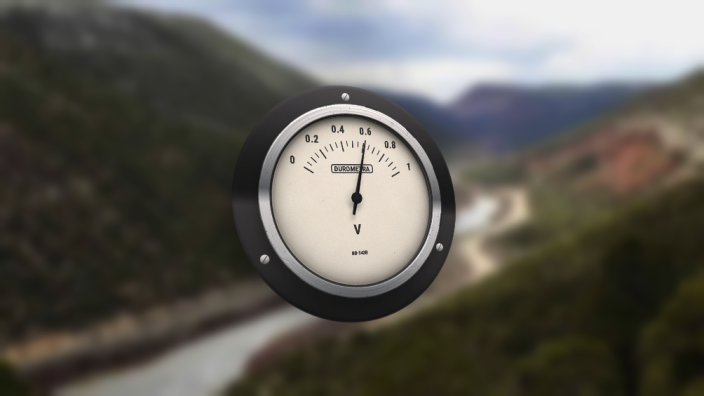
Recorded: 0.6 V
